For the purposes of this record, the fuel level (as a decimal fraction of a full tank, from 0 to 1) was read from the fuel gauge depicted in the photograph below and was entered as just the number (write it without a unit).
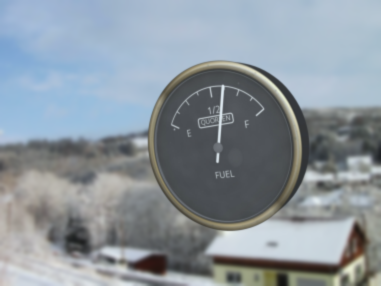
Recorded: 0.625
